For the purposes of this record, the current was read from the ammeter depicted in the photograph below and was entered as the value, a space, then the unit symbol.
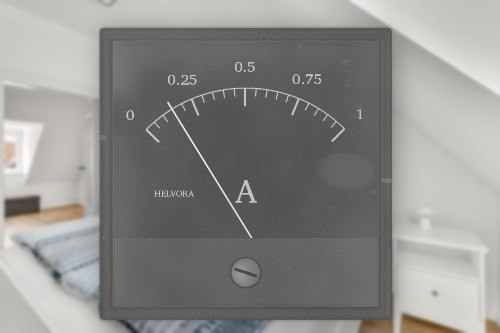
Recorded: 0.15 A
